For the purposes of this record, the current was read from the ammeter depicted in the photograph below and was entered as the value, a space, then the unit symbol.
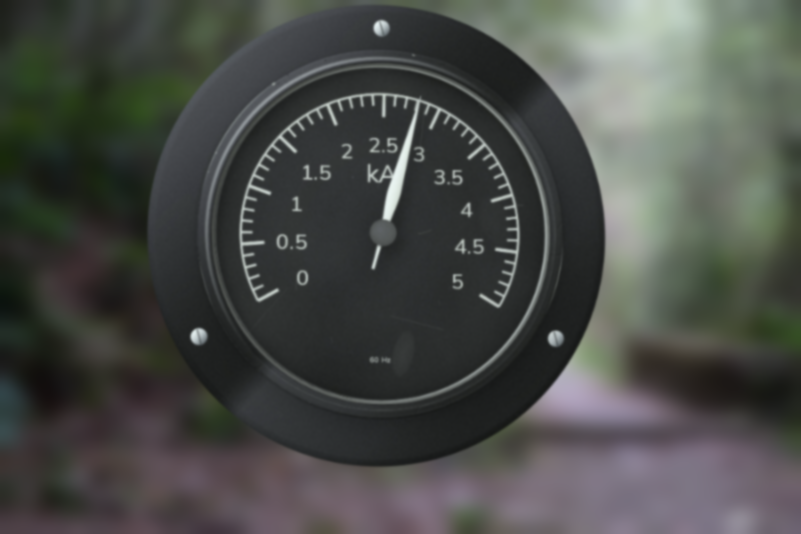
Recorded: 2.8 kA
